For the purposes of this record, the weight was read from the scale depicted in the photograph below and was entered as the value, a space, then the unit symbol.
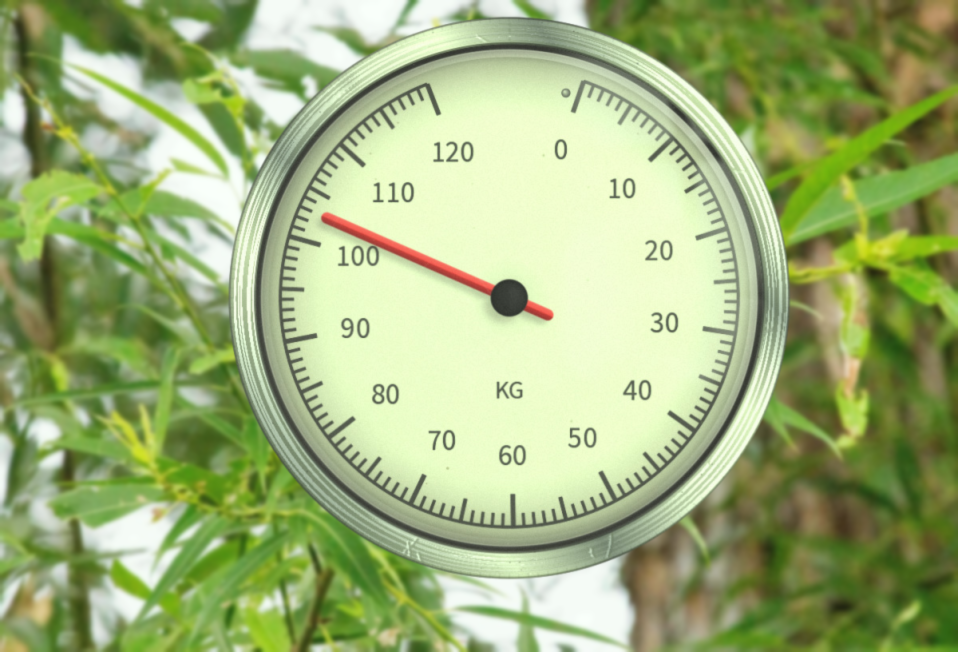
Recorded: 103 kg
